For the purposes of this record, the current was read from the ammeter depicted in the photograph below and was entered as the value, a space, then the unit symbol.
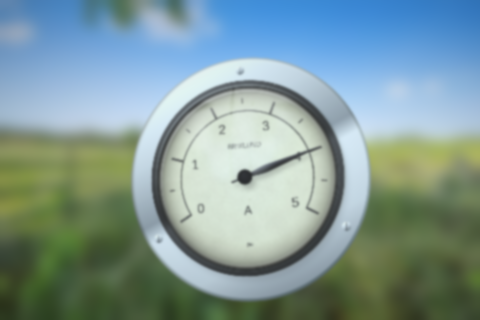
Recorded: 4 A
